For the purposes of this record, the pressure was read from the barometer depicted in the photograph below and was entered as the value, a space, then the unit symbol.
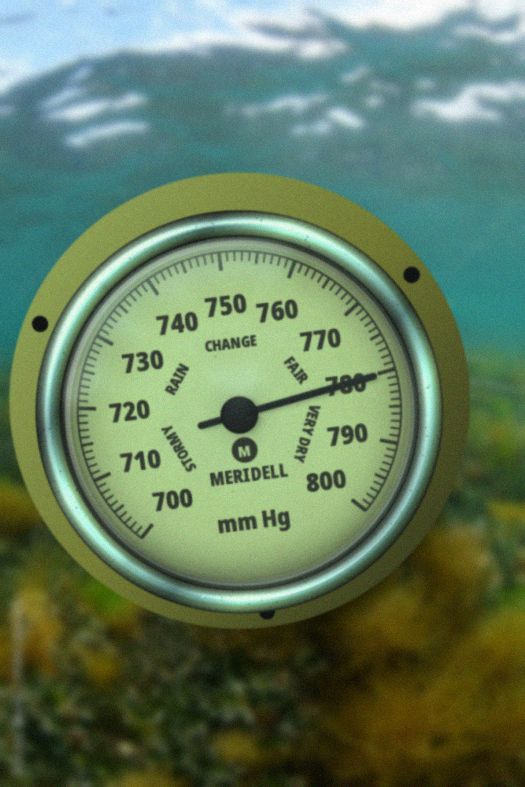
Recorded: 780 mmHg
